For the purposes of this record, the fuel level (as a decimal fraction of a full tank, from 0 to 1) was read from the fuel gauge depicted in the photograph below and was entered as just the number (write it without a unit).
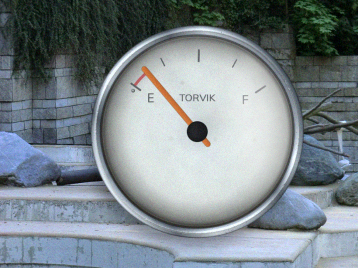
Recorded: 0.125
